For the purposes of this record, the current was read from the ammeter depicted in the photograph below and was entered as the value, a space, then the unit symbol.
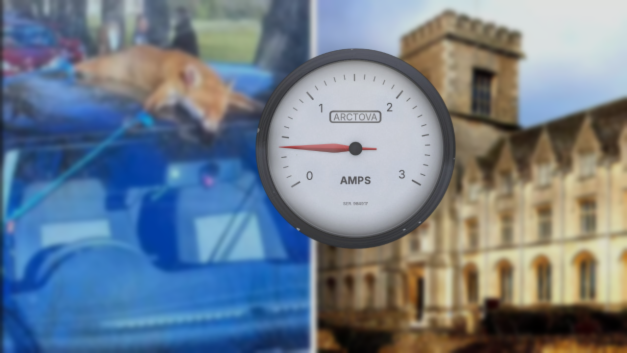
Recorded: 0.4 A
